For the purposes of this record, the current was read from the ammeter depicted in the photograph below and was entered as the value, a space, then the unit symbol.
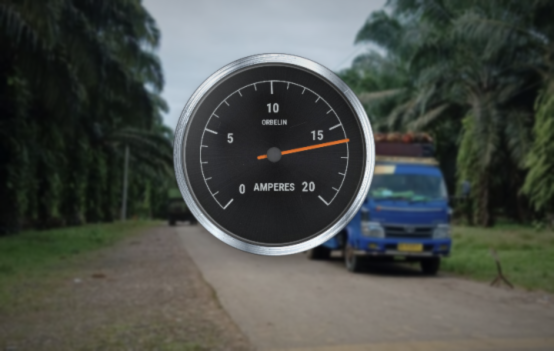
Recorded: 16 A
